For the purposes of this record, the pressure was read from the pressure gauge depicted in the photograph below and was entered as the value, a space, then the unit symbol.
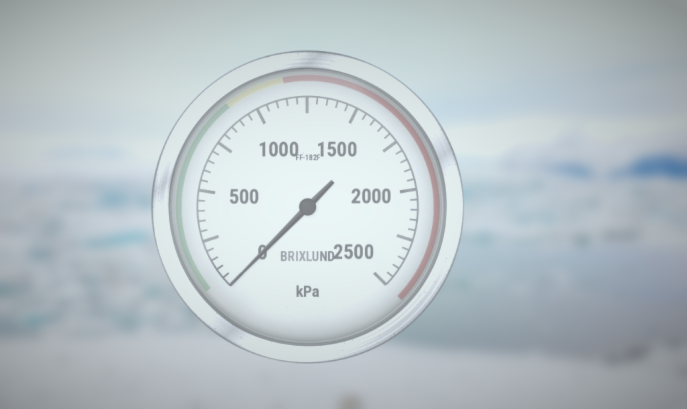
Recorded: 0 kPa
